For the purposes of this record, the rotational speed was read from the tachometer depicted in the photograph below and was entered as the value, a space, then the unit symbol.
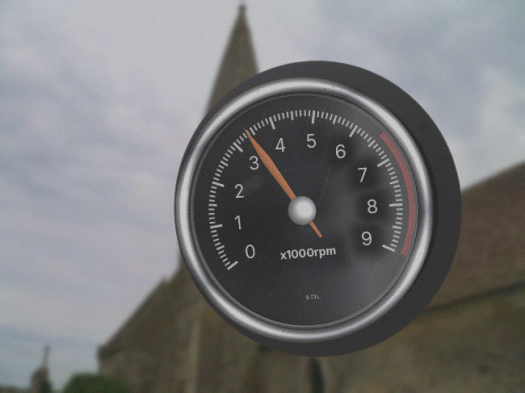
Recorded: 3400 rpm
